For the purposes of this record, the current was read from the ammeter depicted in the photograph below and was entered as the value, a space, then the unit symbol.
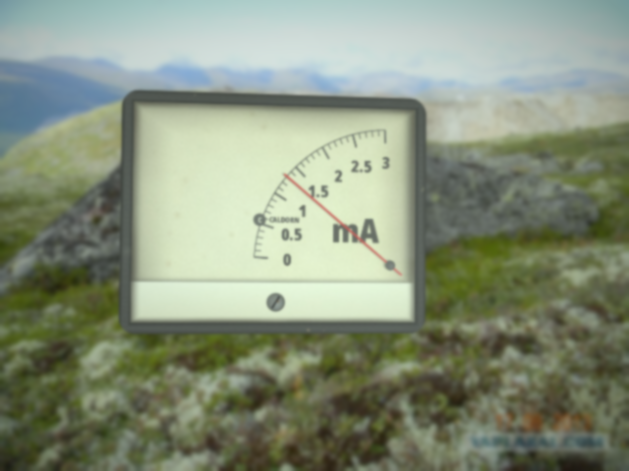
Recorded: 1.3 mA
